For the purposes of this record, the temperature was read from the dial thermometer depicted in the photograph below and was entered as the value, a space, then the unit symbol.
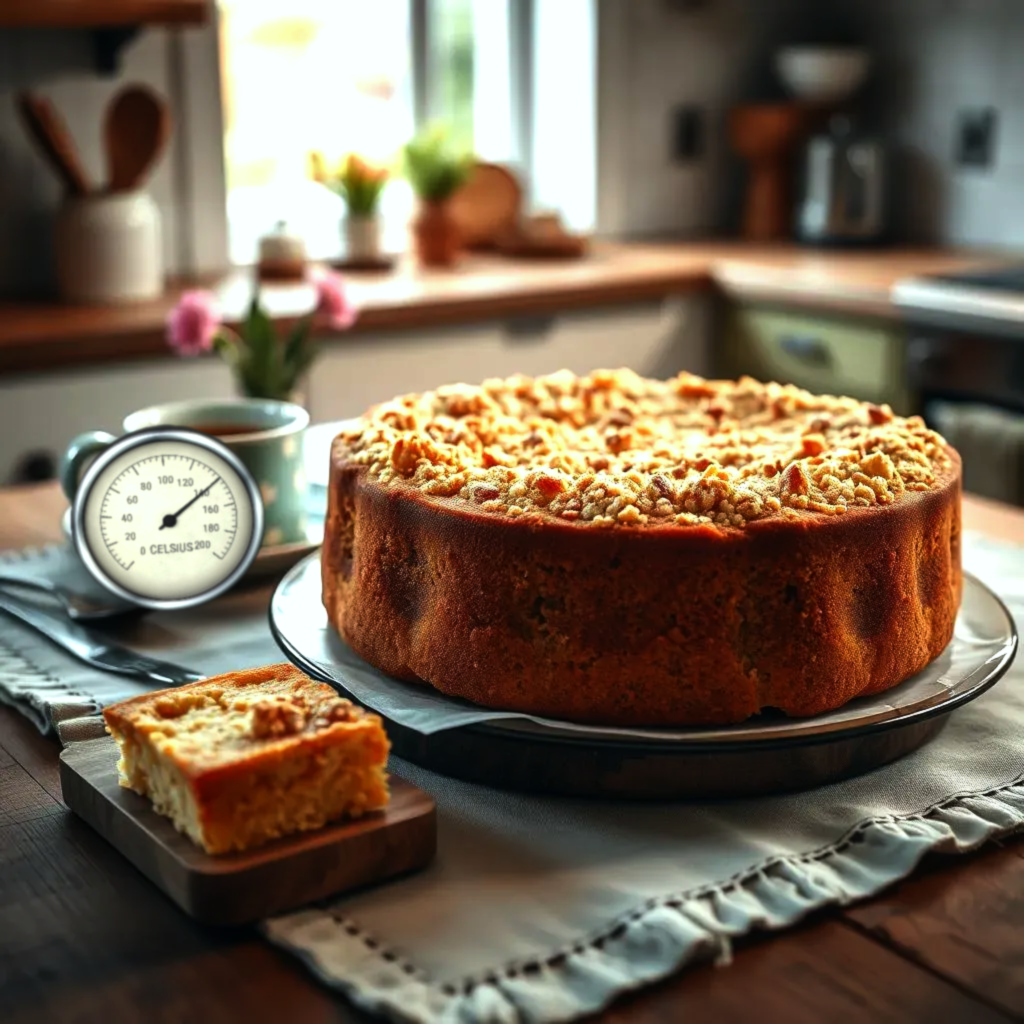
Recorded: 140 °C
